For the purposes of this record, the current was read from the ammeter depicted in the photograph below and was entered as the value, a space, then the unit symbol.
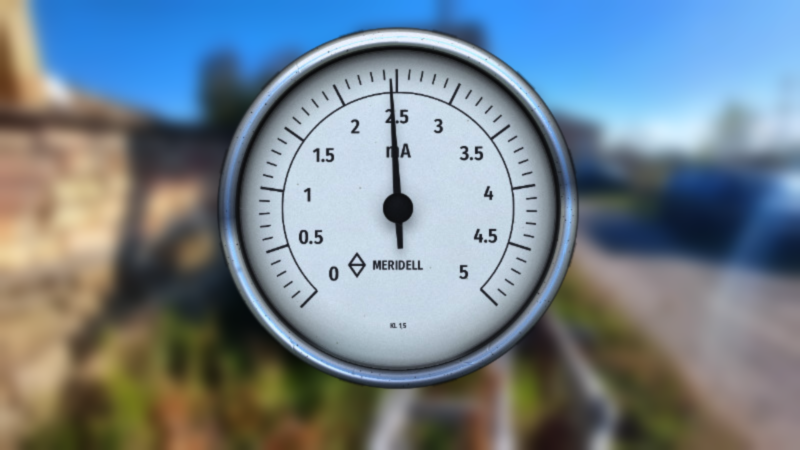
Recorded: 2.45 mA
